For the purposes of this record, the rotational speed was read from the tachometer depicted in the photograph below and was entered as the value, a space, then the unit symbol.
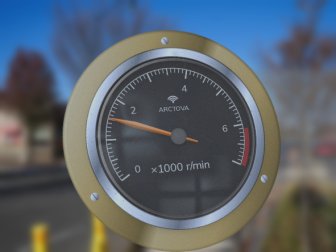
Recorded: 1500 rpm
